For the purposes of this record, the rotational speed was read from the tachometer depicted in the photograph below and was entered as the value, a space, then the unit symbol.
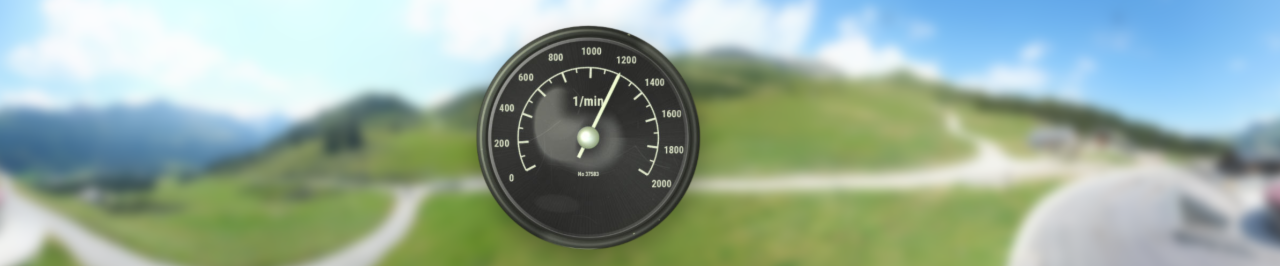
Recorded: 1200 rpm
